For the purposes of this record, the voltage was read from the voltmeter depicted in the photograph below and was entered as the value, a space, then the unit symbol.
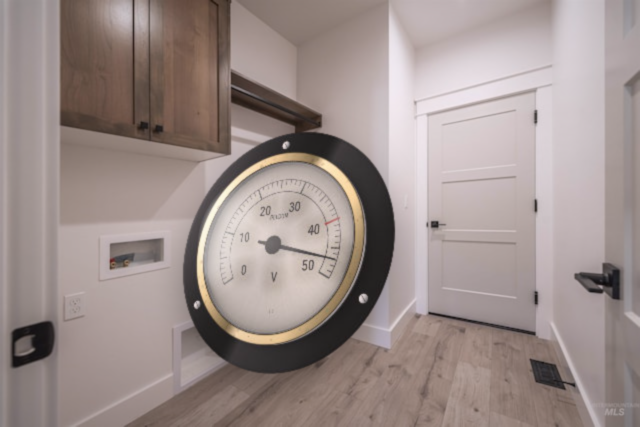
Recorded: 47 V
